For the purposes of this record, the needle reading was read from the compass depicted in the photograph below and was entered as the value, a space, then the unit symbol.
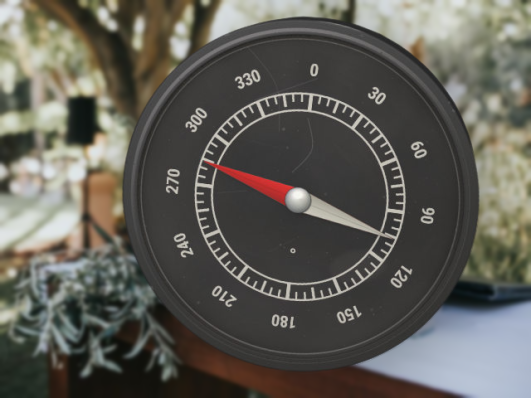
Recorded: 285 °
